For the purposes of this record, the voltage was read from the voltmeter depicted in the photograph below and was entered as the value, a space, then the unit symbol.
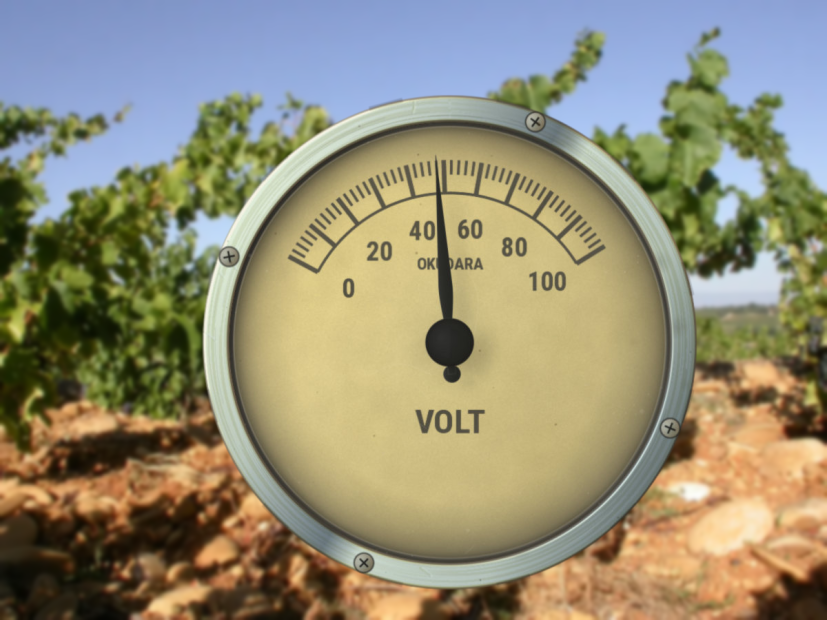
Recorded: 48 V
